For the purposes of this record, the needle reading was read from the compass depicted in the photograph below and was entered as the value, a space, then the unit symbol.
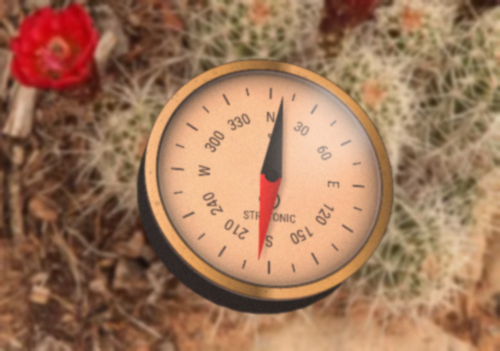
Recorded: 187.5 °
